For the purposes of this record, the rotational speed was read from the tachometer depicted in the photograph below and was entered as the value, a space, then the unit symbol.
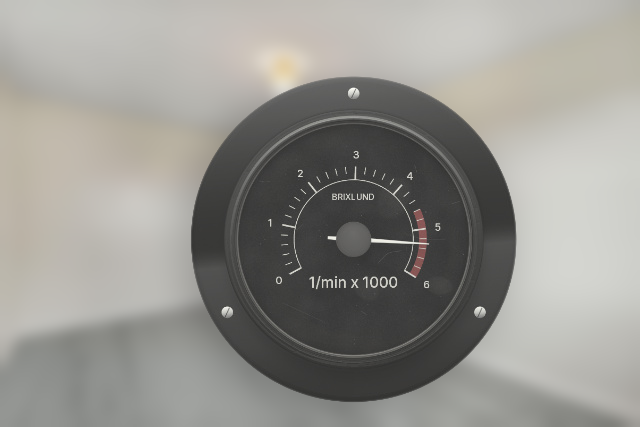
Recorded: 5300 rpm
